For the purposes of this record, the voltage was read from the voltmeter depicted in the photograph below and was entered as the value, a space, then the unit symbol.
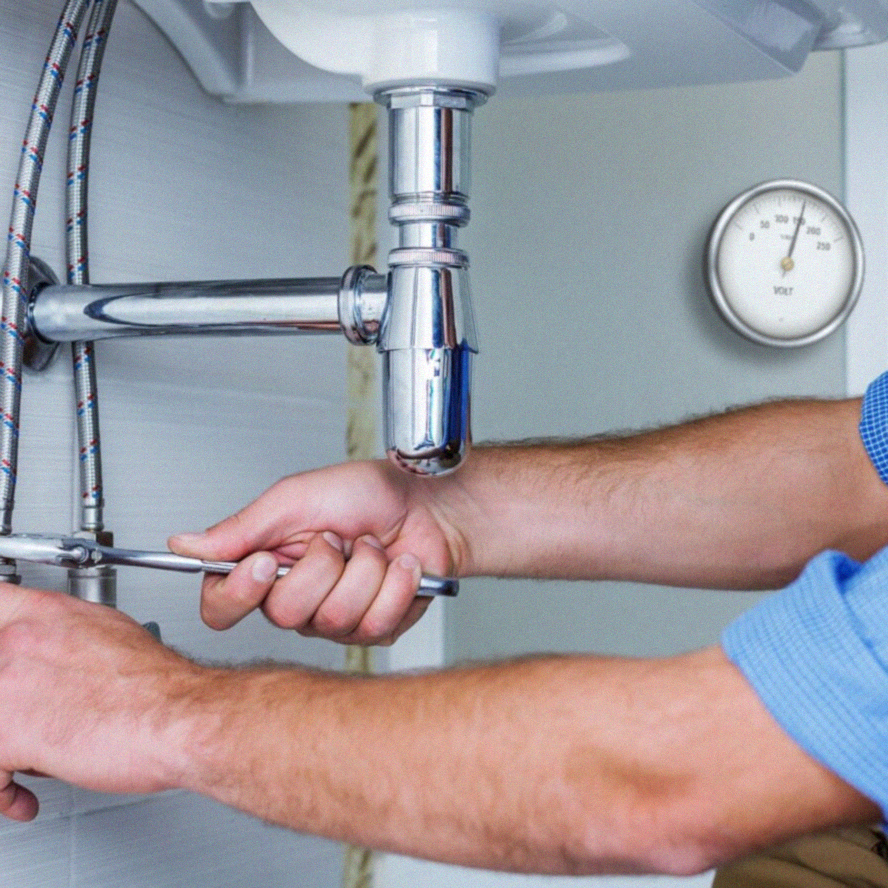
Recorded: 150 V
